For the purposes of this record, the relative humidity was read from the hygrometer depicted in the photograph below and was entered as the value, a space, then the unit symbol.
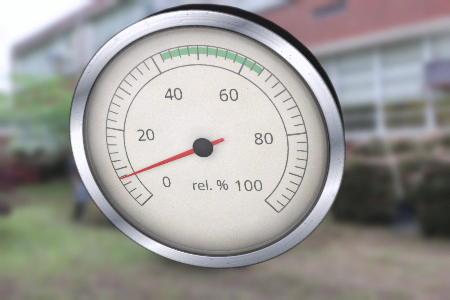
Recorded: 8 %
